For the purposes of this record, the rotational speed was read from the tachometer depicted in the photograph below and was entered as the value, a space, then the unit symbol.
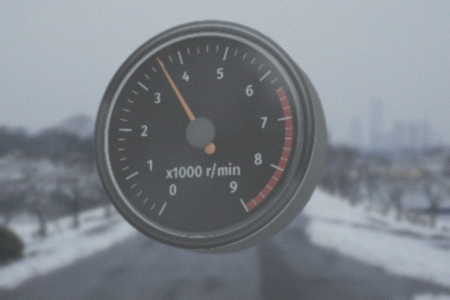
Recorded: 3600 rpm
